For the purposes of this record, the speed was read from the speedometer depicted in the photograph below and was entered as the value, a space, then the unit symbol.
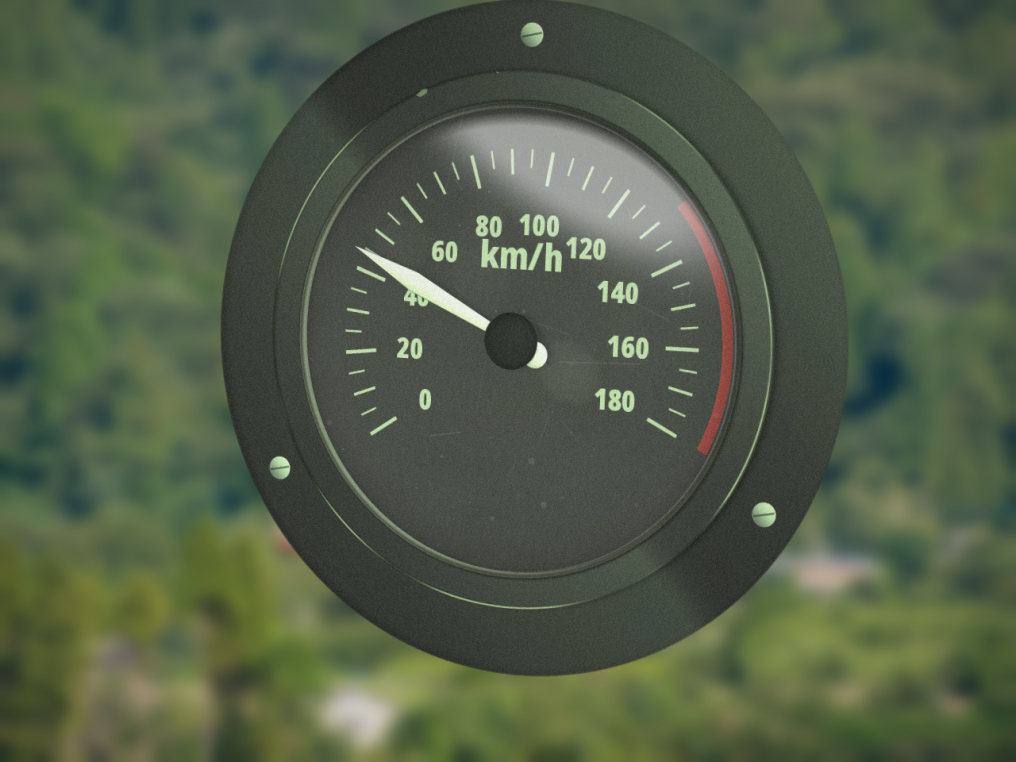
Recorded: 45 km/h
